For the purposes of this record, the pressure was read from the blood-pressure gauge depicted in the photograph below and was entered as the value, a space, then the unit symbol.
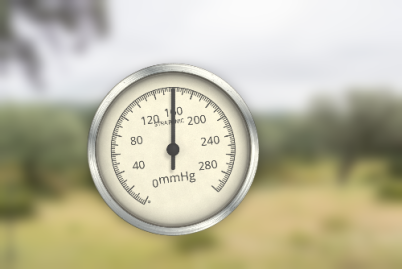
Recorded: 160 mmHg
